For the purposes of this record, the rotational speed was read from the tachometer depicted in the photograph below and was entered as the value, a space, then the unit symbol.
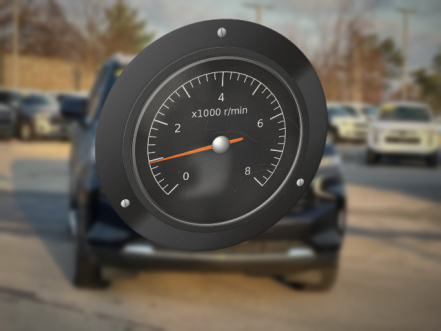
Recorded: 1000 rpm
